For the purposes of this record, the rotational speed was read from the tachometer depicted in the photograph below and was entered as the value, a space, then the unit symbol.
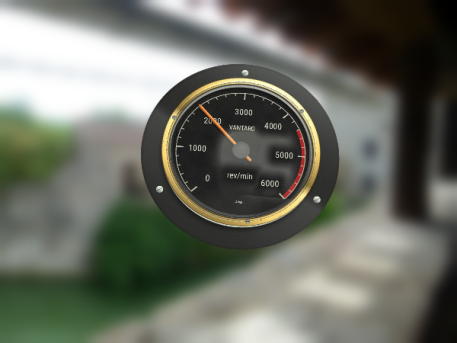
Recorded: 2000 rpm
